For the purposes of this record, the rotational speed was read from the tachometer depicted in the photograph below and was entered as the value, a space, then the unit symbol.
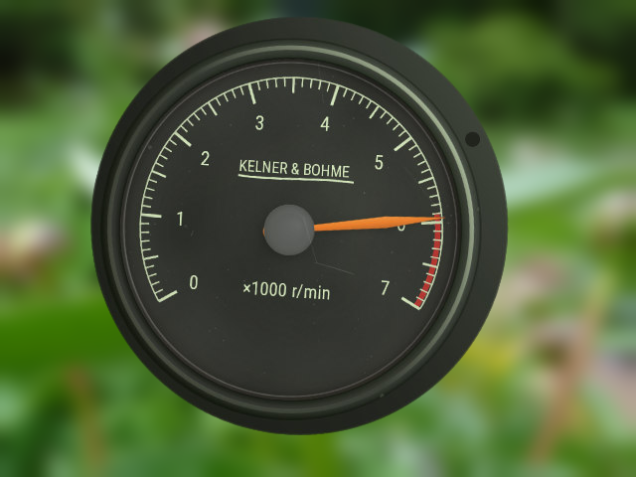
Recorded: 5950 rpm
